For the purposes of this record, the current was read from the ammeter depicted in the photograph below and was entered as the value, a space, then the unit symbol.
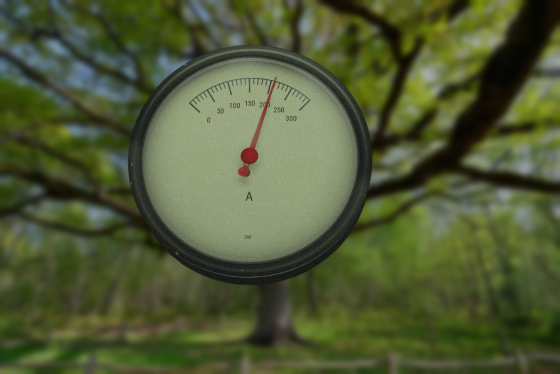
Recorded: 210 A
